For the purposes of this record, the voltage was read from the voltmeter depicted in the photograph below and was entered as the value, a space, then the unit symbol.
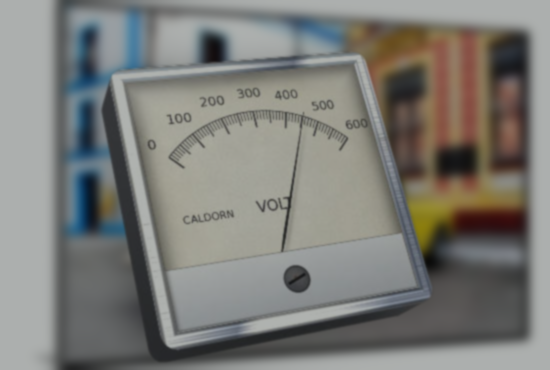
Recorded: 450 V
